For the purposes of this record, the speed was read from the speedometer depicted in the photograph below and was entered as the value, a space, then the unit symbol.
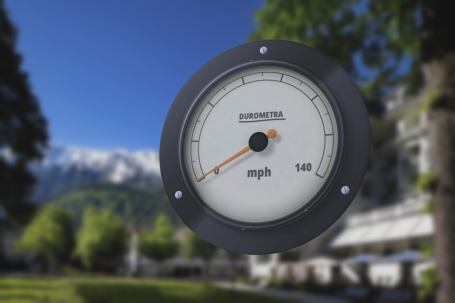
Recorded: 0 mph
